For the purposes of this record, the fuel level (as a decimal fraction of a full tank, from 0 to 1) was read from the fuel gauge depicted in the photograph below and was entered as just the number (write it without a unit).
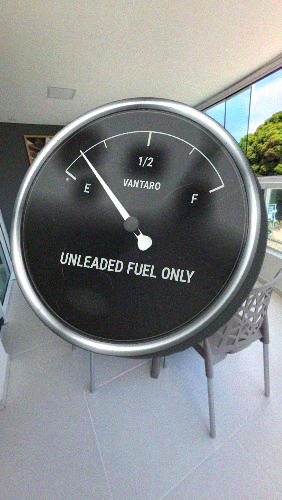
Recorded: 0.125
